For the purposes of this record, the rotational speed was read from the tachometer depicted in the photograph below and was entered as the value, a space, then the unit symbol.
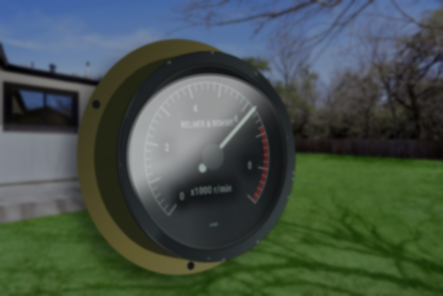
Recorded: 6200 rpm
